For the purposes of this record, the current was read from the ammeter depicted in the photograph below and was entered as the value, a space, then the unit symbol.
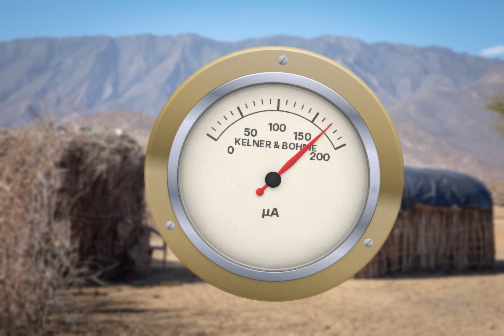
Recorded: 170 µA
